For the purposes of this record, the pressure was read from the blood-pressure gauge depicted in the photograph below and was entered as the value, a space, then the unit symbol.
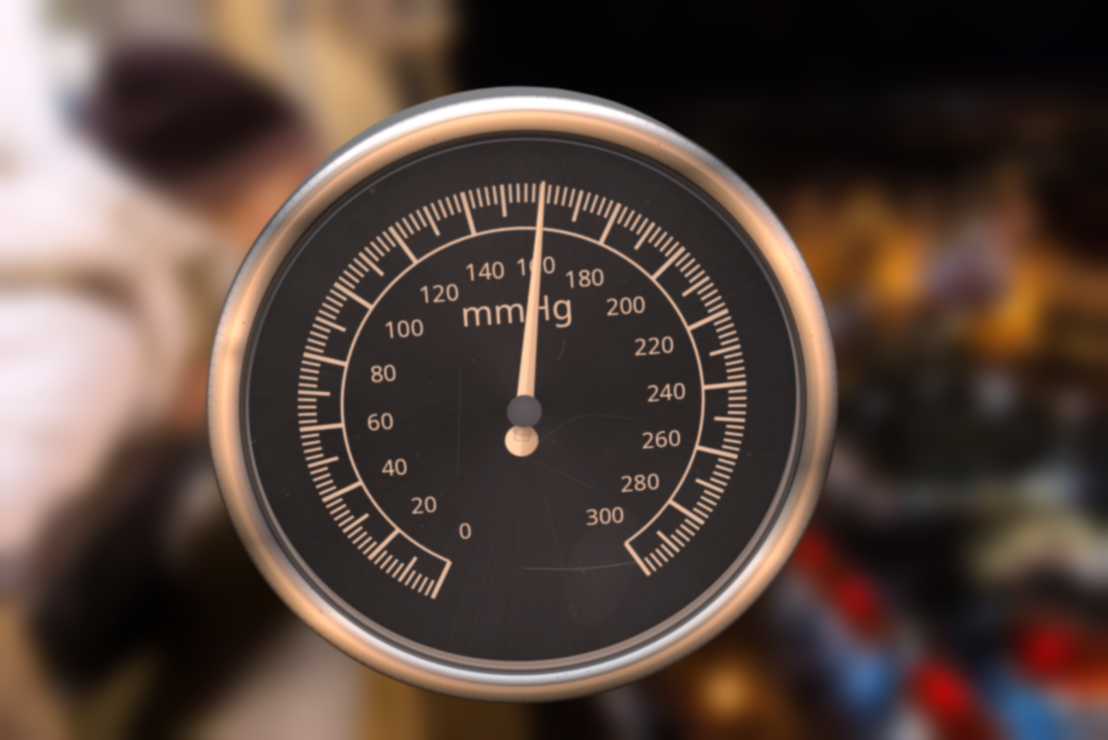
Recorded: 160 mmHg
